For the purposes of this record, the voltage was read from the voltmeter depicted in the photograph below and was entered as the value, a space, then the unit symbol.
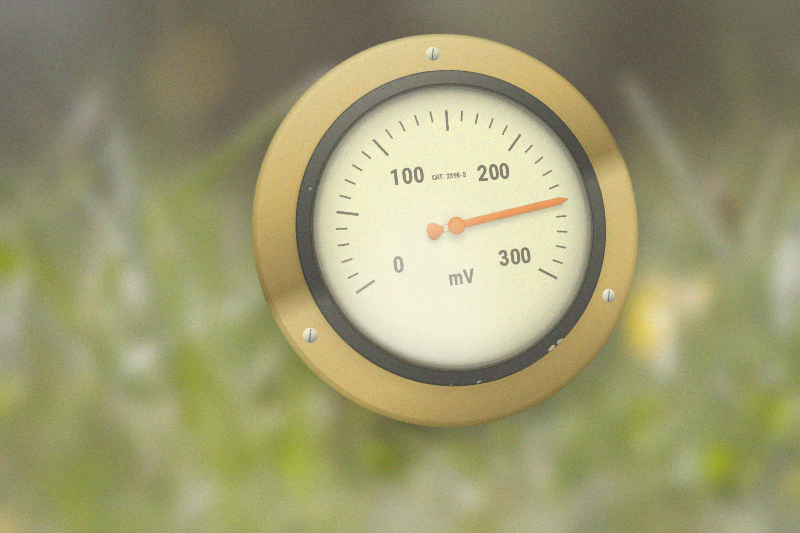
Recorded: 250 mV
